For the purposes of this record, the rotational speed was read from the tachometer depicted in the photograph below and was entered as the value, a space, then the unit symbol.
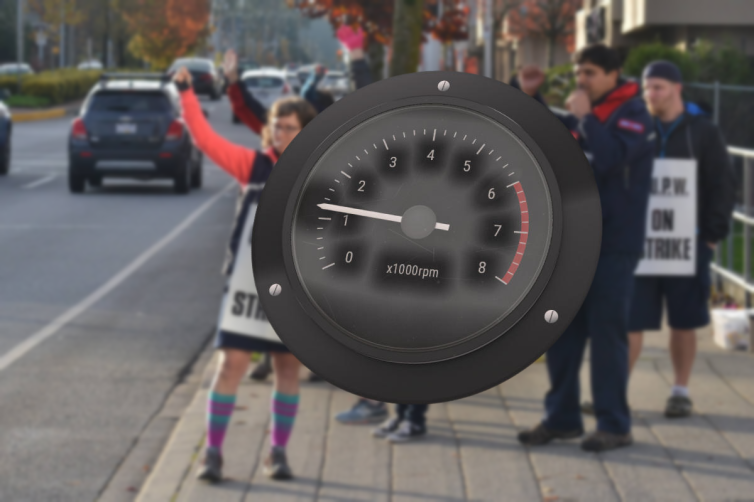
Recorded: 1200 rpm
